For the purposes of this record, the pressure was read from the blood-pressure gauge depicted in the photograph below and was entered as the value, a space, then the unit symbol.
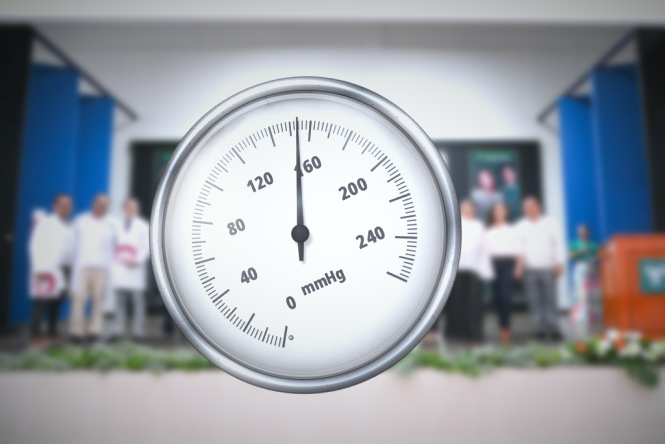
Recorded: 154 mmHg
